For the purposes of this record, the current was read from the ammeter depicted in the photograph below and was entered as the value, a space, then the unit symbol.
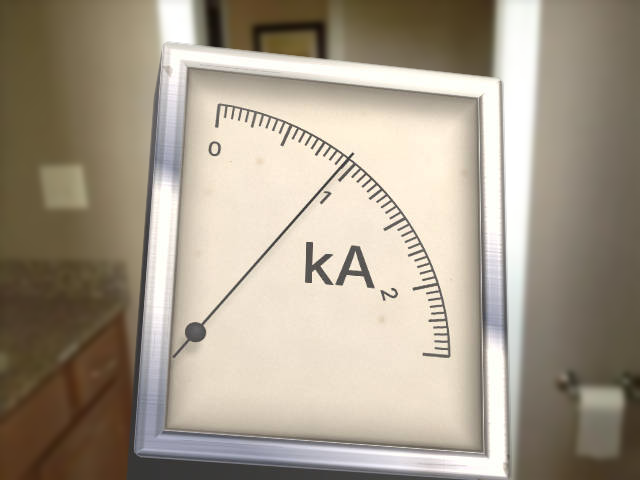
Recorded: 0.95 kA
